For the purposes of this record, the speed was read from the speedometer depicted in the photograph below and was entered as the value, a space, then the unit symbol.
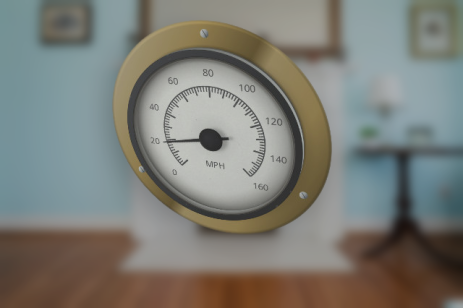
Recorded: 20 mph
